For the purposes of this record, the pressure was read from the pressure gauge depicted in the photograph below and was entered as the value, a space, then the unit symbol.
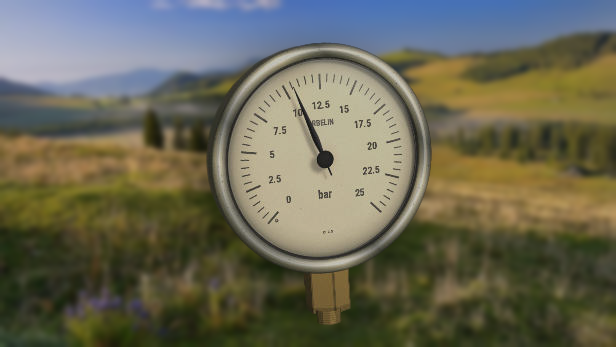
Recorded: 10.5 bar
